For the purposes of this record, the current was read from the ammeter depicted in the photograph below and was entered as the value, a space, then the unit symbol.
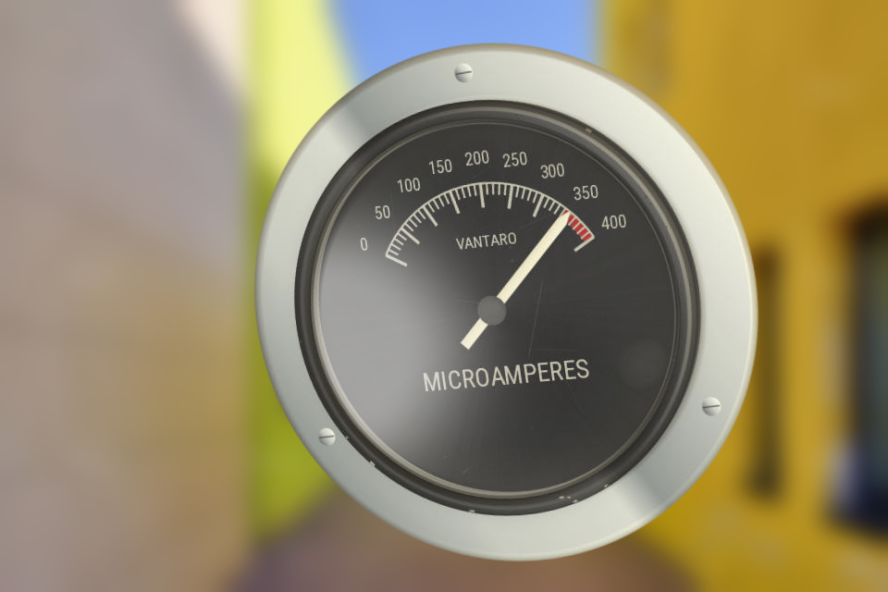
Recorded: 350 µA
